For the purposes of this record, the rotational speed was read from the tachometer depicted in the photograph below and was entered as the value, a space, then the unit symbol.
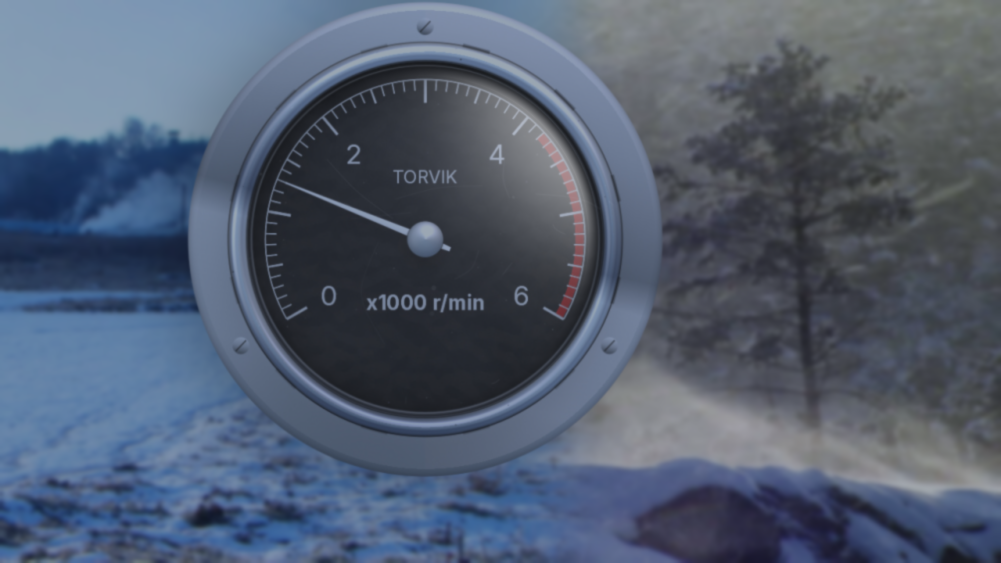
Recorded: 1300 rpm
